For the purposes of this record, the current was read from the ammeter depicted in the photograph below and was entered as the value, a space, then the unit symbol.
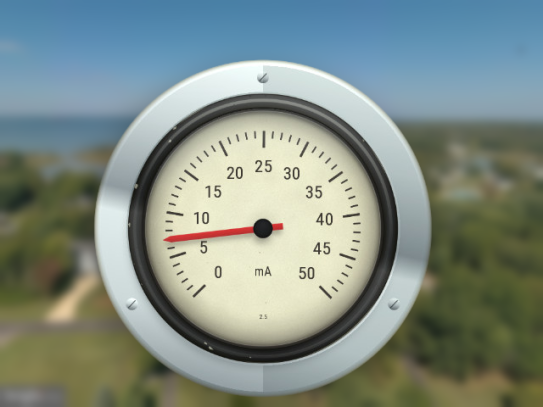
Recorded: 7 mA
